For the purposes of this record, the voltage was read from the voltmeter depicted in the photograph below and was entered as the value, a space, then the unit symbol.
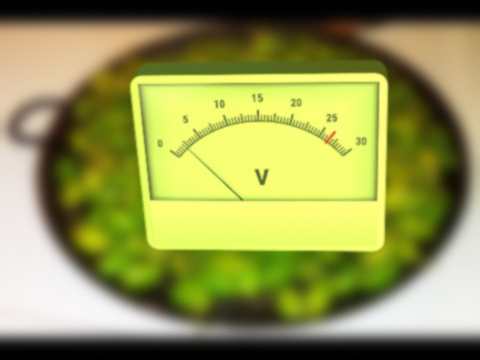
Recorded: 2.5 V
